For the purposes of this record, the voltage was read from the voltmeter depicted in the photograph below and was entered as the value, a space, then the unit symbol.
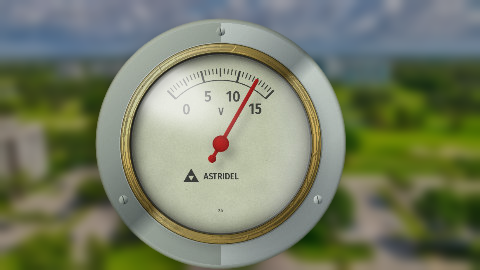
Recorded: 12.5 V
